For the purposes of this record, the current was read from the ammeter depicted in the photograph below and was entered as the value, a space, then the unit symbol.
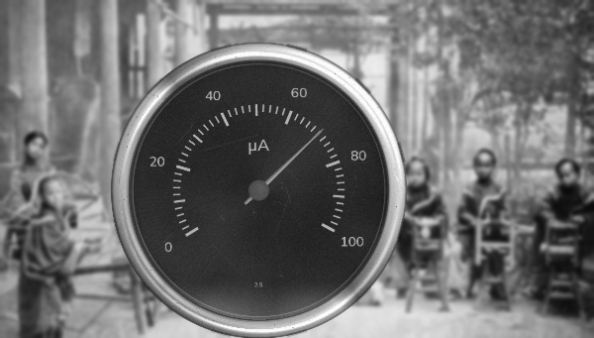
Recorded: 70 µA
